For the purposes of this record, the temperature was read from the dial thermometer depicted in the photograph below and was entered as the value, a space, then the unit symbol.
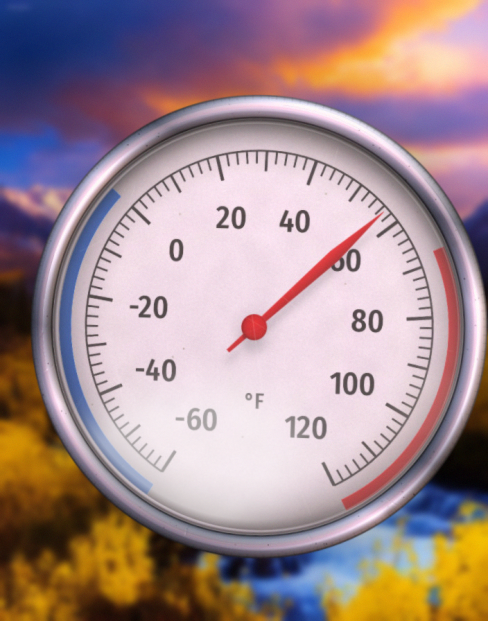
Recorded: 57 °F
